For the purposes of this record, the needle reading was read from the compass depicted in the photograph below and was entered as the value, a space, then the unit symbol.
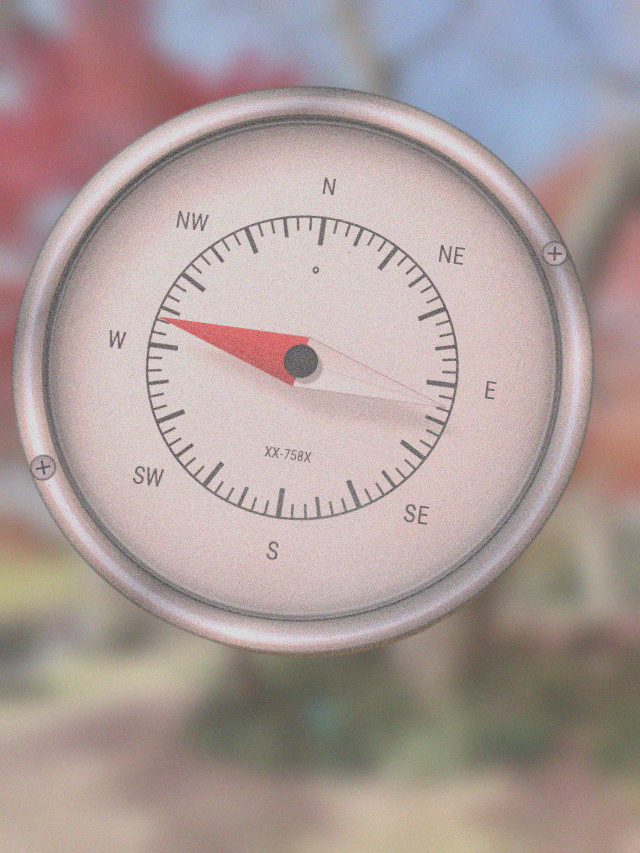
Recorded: 280 °
